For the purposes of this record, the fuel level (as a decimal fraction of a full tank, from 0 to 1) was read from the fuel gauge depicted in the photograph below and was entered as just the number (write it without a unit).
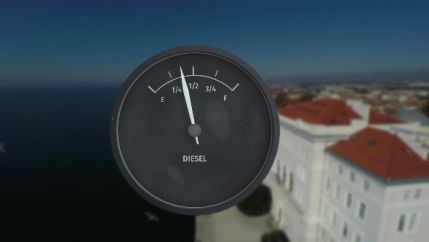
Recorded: 0.375
